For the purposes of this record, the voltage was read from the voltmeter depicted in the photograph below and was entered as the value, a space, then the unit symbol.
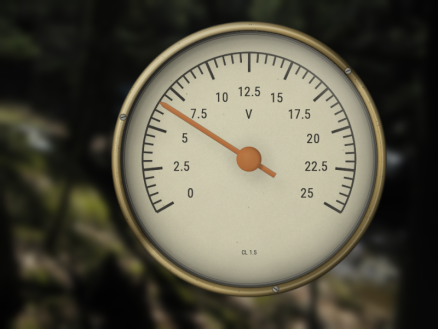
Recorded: 6.5 V
